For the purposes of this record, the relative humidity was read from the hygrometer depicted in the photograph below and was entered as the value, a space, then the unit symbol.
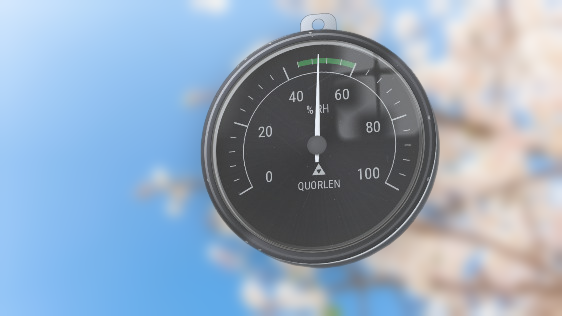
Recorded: 50 %
